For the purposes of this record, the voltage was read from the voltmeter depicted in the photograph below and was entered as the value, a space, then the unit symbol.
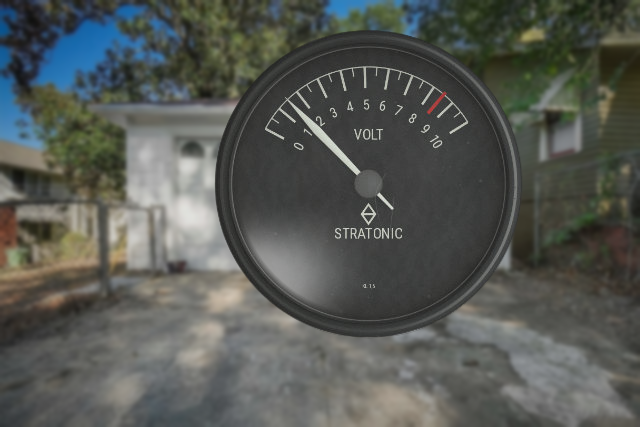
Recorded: 1.5 V
